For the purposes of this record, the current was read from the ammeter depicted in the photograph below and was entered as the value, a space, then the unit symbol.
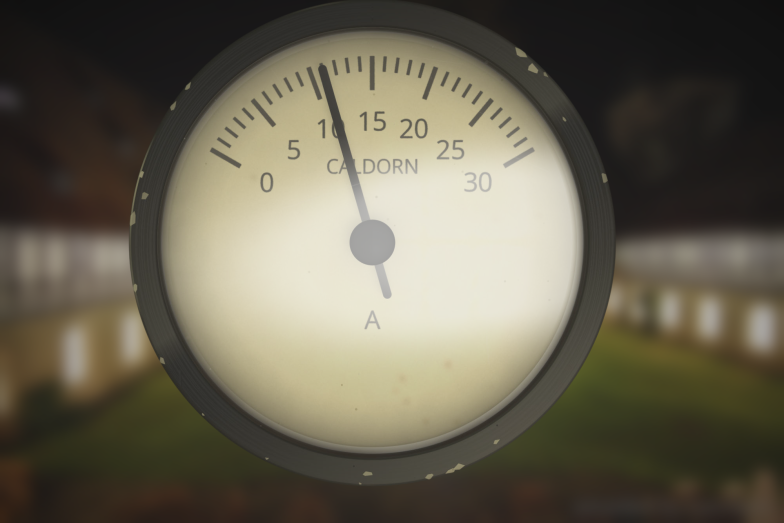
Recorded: 11 A
